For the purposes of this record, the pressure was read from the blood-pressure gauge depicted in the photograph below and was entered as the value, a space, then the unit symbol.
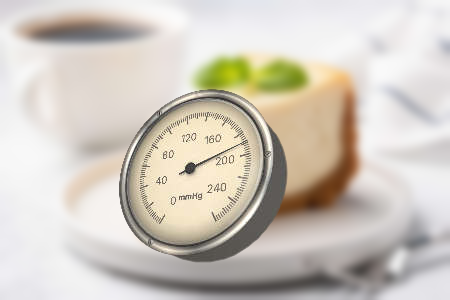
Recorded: 190 mmHg
